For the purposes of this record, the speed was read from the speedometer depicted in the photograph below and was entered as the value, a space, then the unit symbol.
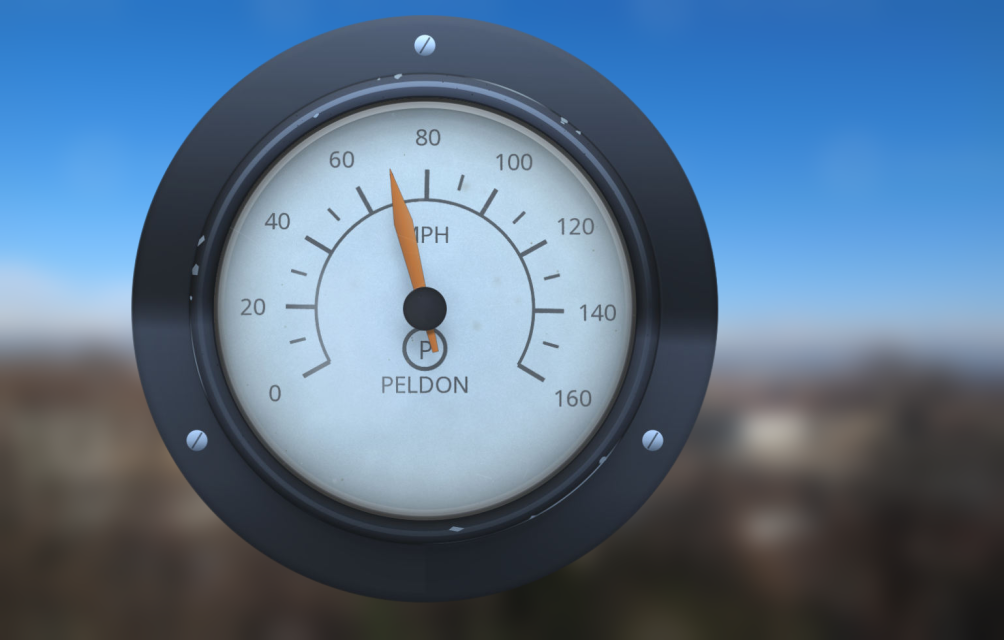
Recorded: 70 mph
